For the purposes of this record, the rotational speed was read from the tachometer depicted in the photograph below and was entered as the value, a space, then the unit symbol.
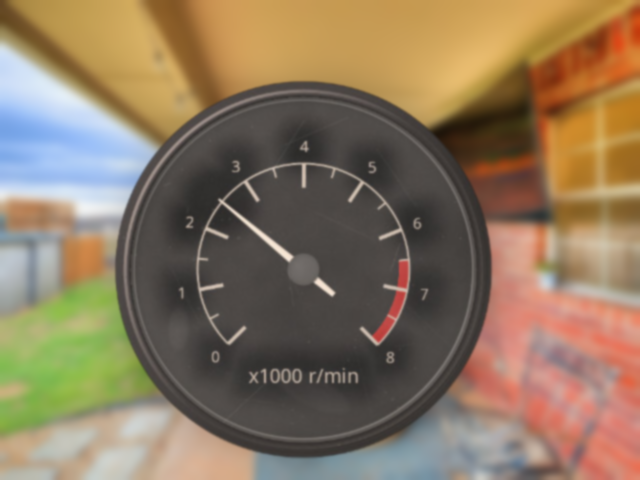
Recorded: 2500 rpm
